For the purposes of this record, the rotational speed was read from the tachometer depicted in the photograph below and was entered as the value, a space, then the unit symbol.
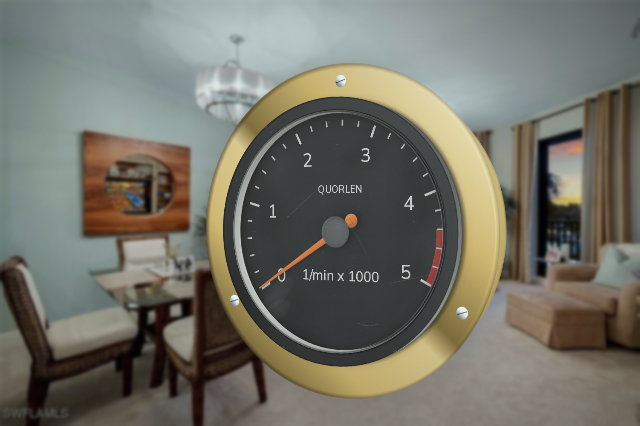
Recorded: 0 rpm
